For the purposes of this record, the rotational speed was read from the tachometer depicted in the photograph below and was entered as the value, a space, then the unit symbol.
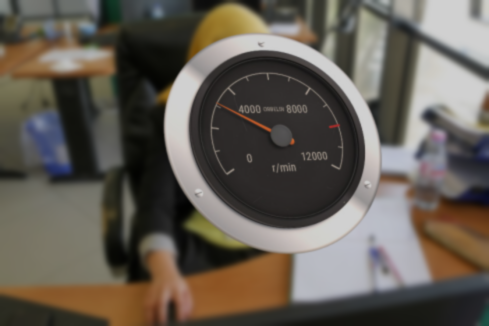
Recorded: 3000 rpm
